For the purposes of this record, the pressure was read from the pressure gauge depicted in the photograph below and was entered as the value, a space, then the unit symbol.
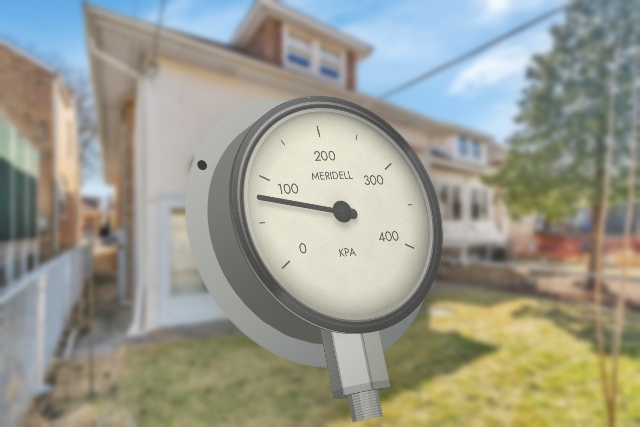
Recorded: 75 kPa
